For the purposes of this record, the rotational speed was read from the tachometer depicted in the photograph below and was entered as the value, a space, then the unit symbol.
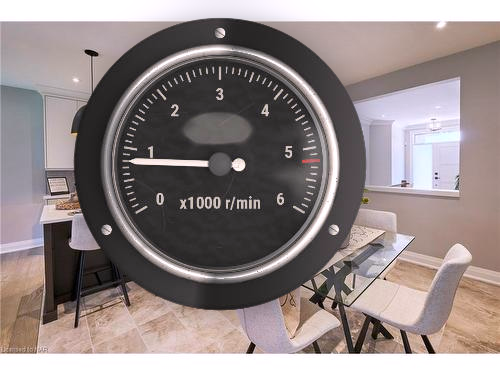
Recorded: 800 rpm
